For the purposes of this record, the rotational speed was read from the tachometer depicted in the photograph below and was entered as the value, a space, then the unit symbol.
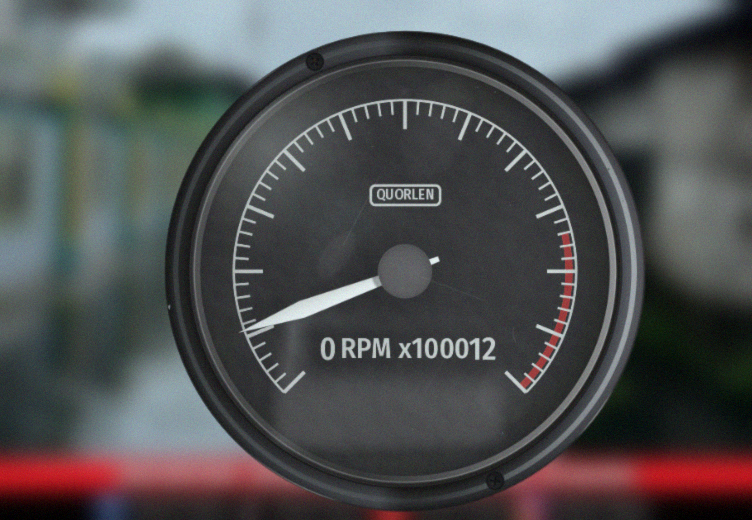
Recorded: 1100 rpm
